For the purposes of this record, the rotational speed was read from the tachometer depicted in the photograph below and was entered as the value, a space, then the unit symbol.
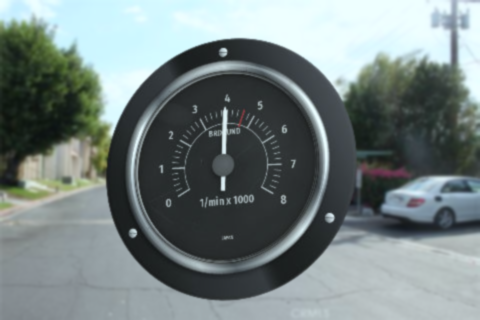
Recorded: 4000 rpm
